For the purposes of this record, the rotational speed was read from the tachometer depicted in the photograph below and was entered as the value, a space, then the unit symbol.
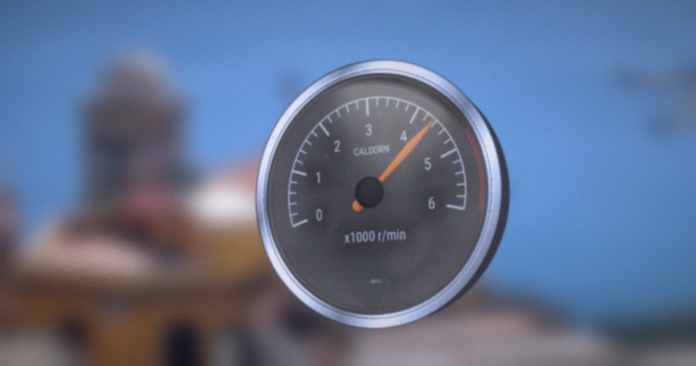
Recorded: 4400 rpm
